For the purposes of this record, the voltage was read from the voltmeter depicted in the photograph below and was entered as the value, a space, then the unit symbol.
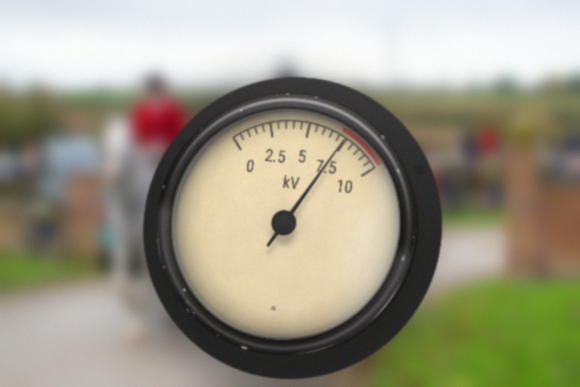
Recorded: 7.5 kV
